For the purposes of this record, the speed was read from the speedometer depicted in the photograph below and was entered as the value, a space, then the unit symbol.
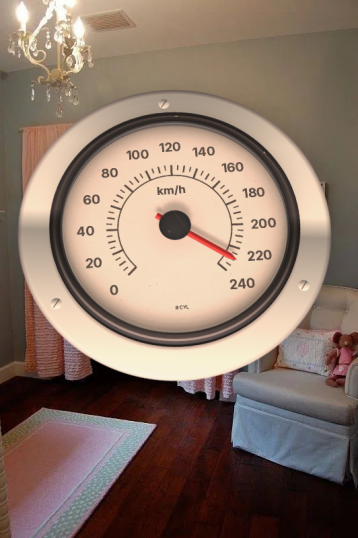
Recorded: 230 km/h
